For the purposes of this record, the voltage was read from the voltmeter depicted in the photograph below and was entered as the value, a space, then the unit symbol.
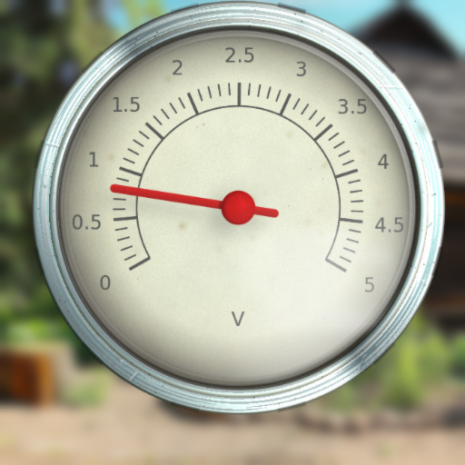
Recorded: 0.8 V
